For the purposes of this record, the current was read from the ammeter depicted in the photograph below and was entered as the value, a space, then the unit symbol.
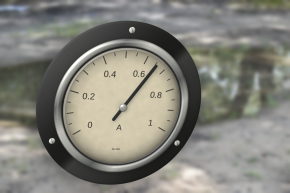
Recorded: 0.65 A
